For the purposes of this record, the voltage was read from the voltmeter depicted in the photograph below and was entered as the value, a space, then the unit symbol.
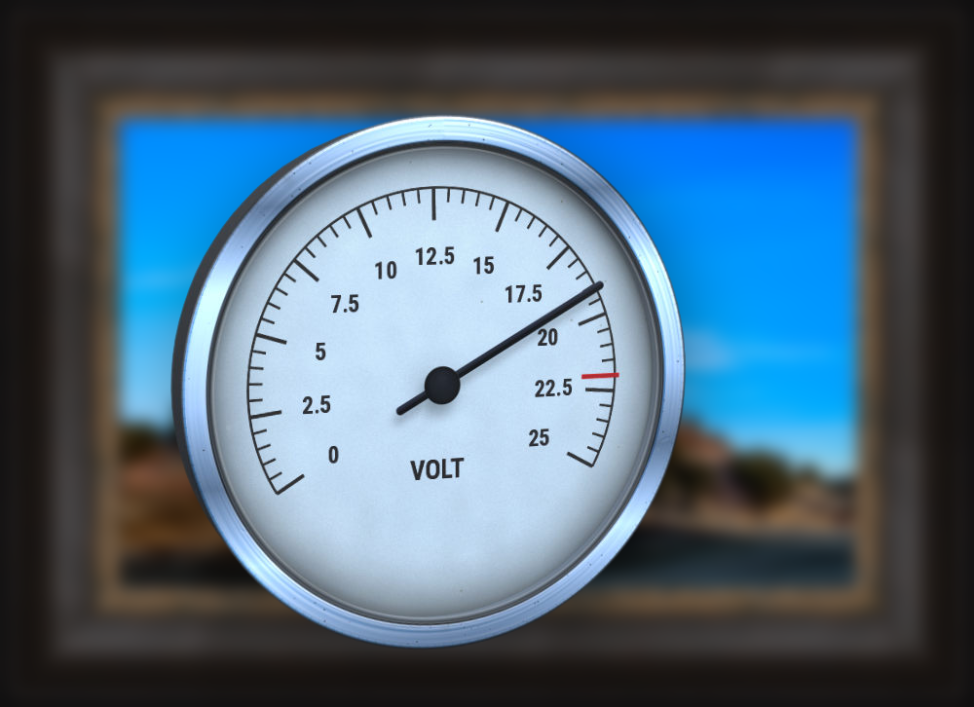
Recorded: 19 V
